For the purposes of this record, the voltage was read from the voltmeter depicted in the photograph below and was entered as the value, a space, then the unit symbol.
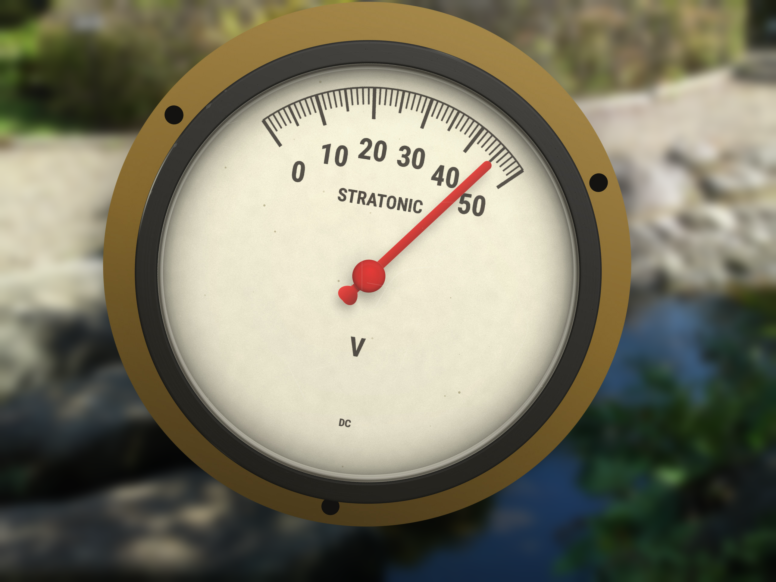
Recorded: 45 V
